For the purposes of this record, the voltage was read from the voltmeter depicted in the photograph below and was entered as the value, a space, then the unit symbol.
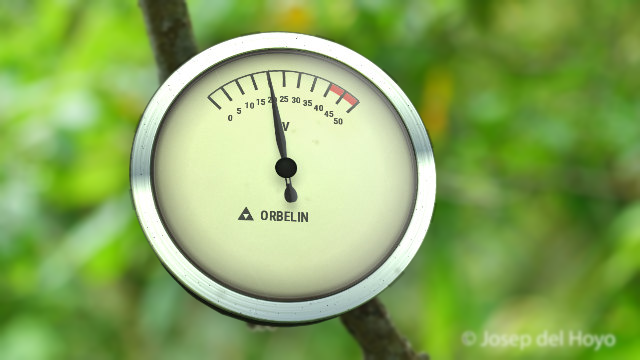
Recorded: 20 V
